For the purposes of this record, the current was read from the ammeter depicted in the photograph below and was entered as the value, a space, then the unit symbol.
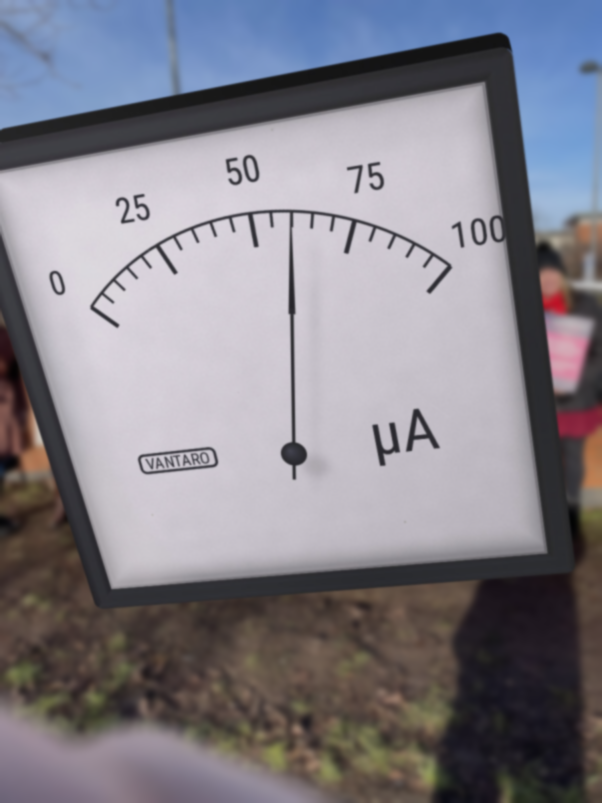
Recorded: 60 µA
